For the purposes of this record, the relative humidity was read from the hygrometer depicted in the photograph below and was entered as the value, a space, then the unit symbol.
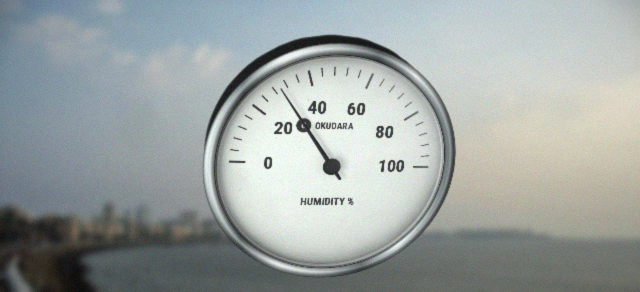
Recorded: 30 %
